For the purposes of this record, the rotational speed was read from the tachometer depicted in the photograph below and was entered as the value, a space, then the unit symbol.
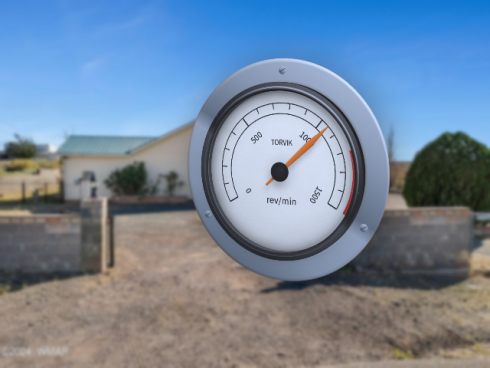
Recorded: 1050 rpm
